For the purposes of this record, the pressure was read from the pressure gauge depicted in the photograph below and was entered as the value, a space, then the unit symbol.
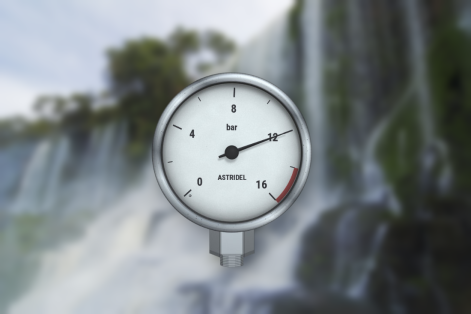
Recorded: 12 bar
